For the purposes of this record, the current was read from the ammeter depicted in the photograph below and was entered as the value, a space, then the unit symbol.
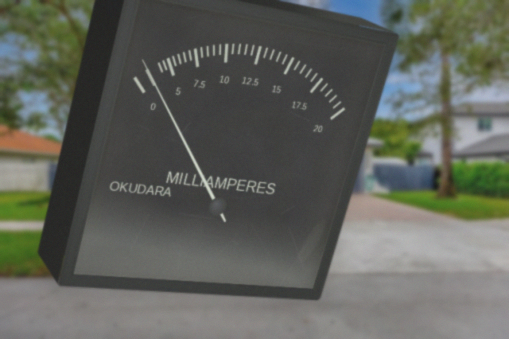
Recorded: 2.5 mA
